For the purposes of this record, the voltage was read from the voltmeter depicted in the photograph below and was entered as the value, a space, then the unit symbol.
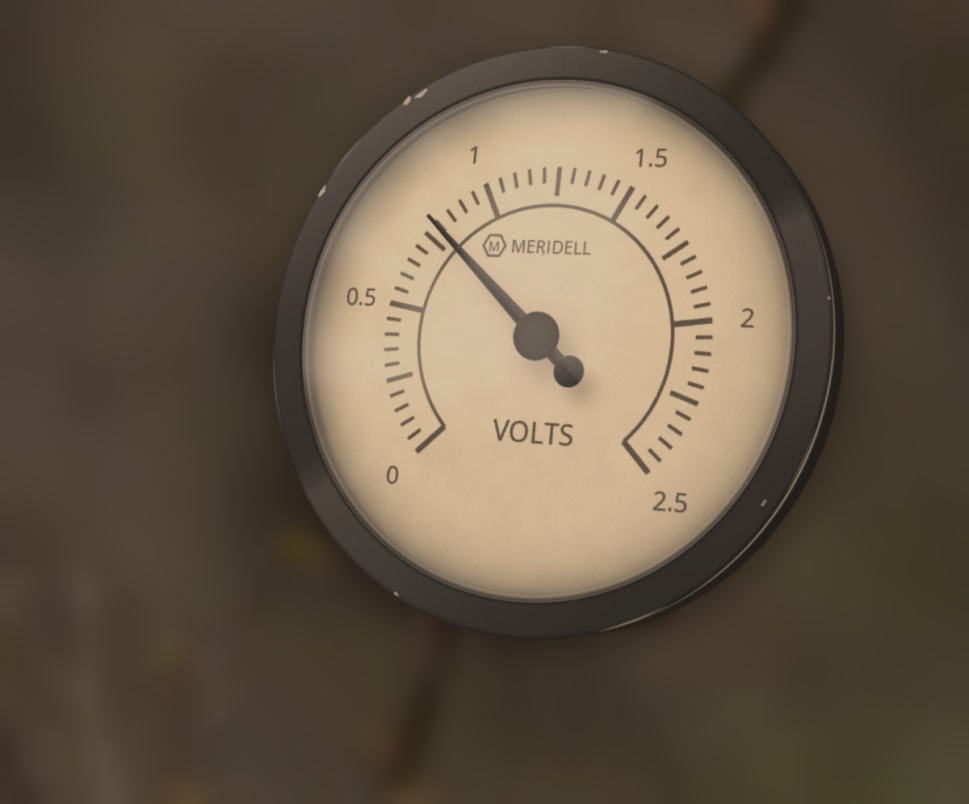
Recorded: 0.8 V
